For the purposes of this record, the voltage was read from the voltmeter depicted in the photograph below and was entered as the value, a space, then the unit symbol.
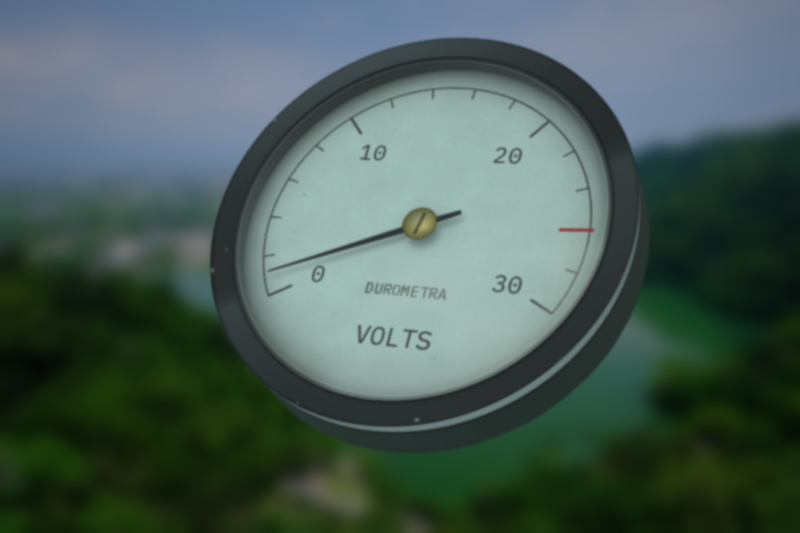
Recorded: 1 V
